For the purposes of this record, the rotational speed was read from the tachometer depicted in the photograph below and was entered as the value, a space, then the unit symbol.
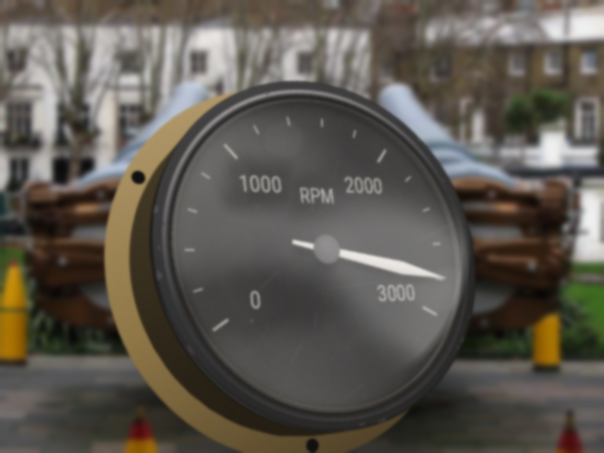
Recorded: 2800 rpm
